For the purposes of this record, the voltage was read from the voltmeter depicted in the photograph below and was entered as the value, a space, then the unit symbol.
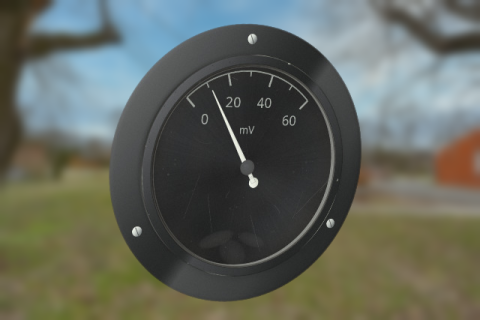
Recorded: 10 mV
